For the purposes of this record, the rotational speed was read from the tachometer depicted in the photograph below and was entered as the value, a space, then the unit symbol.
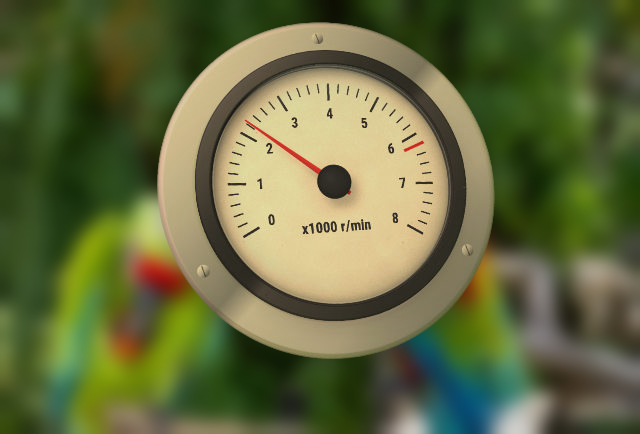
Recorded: 2200 rpm
